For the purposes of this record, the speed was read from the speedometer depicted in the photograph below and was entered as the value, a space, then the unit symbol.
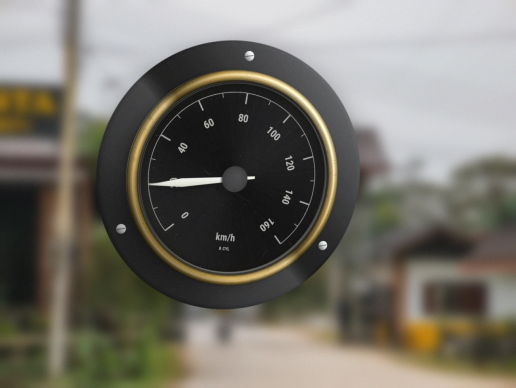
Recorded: 20 km/h
